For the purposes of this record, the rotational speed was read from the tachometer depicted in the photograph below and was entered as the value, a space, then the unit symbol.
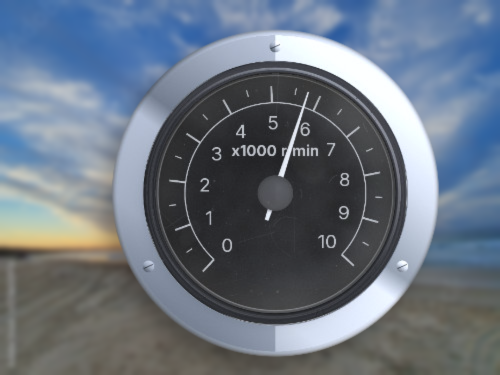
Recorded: 5750 rpm
